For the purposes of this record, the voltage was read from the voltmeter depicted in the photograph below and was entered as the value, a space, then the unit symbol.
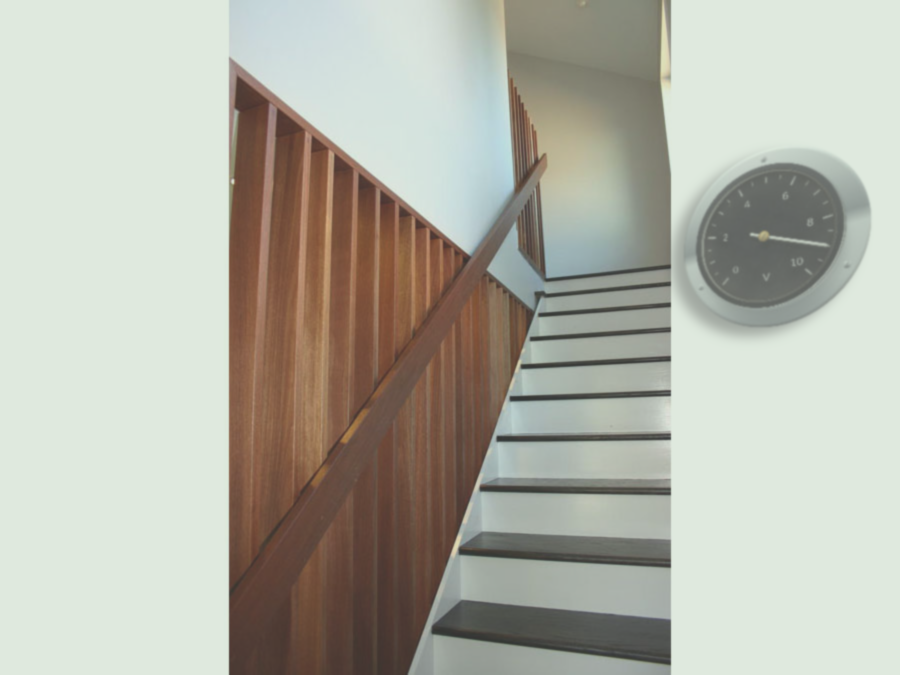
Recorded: 9 V
